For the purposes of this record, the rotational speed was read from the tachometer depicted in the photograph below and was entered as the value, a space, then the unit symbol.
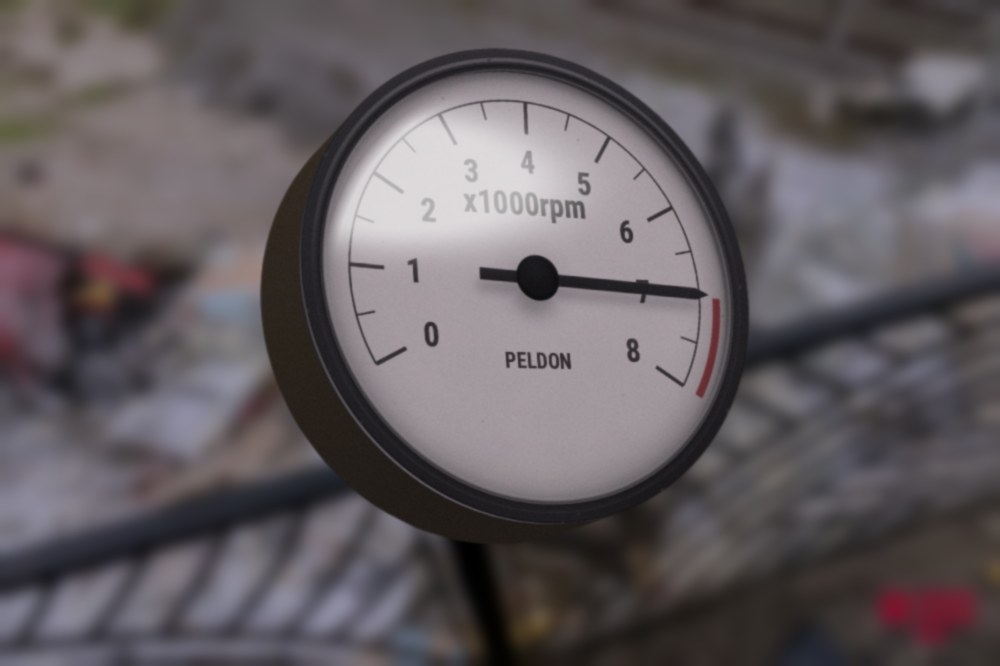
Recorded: 7000 rpm
